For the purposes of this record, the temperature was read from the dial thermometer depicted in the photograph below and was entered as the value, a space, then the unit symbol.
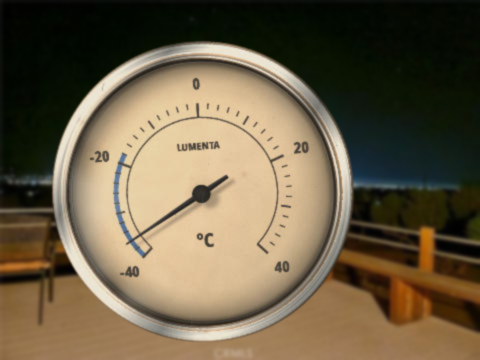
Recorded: -36 °C
